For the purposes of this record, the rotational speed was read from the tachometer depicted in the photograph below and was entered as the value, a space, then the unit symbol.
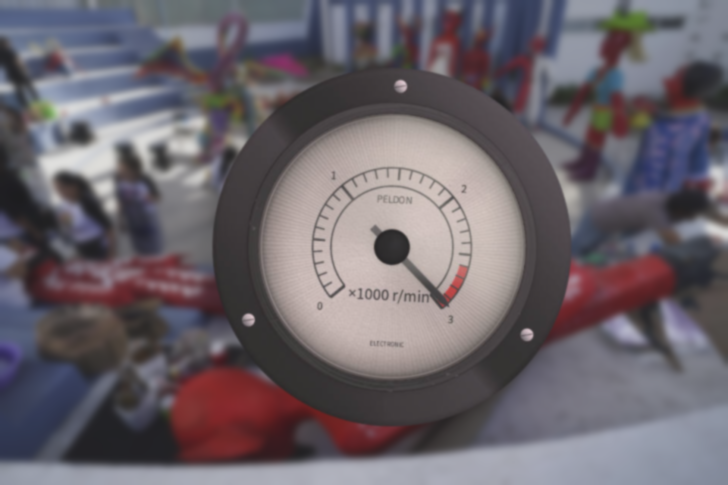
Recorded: 2950 rpm
